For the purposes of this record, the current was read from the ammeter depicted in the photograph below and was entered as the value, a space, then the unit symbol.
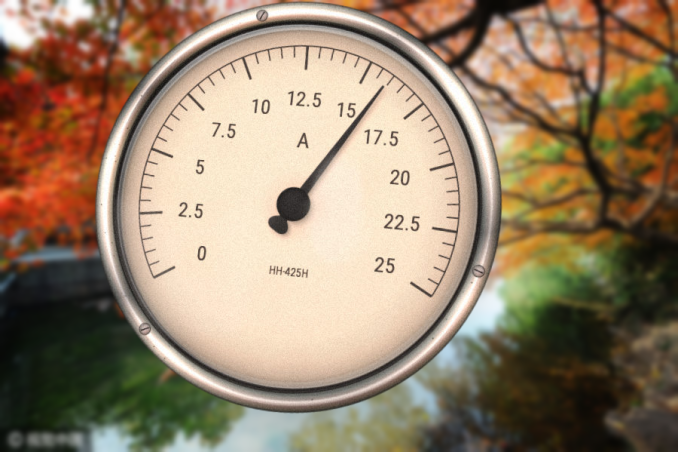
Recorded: 16 A
